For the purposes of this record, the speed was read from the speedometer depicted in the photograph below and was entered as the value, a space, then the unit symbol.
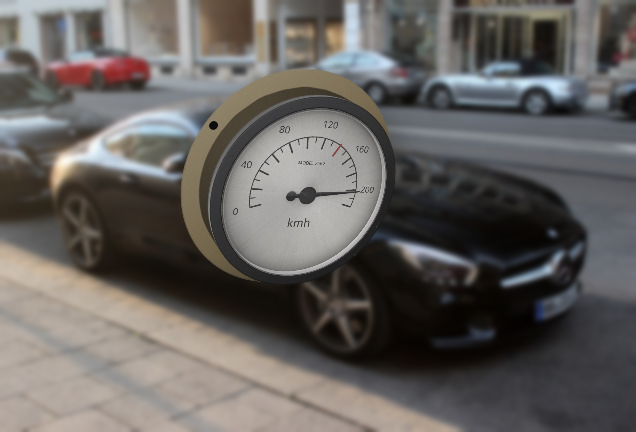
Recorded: 200 km/h
